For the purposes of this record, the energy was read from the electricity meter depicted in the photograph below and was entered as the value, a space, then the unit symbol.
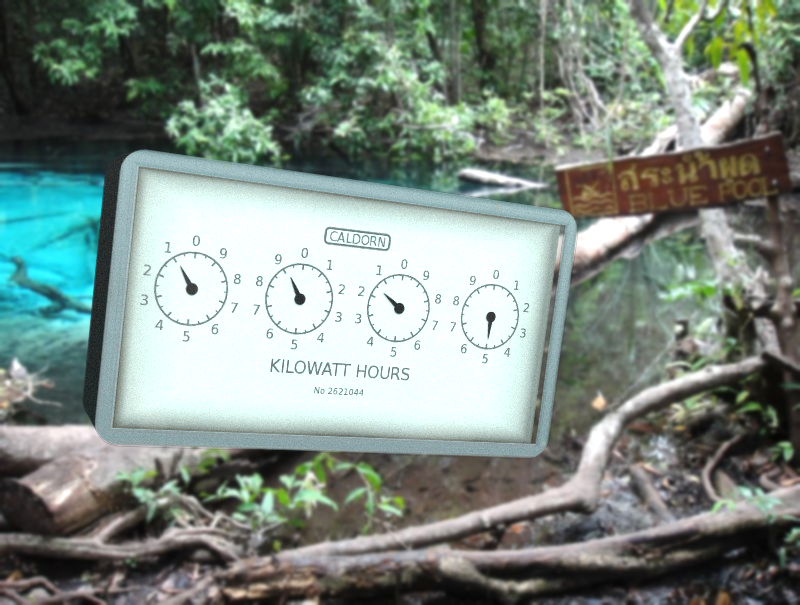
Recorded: 915 kWh
